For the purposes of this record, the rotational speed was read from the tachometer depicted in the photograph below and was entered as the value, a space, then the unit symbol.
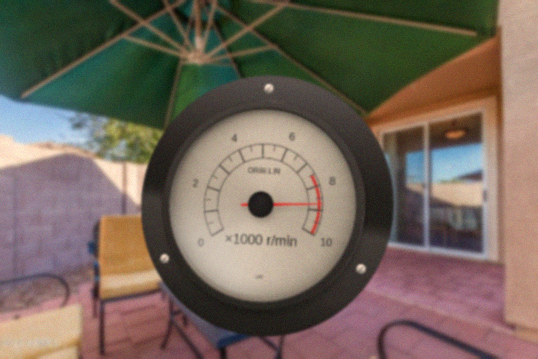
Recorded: 8750 rpm
